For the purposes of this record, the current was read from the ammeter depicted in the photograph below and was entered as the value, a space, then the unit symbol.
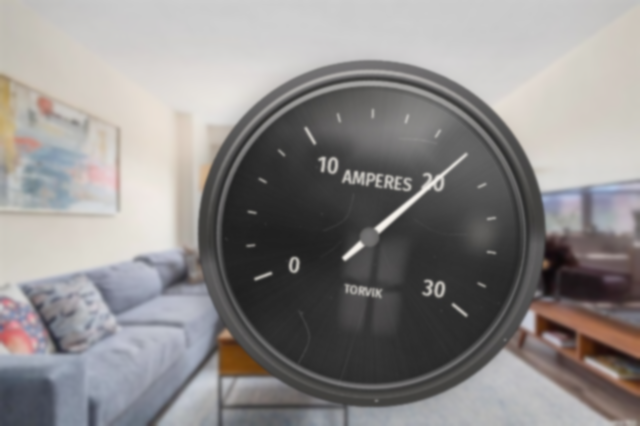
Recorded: 20 A
